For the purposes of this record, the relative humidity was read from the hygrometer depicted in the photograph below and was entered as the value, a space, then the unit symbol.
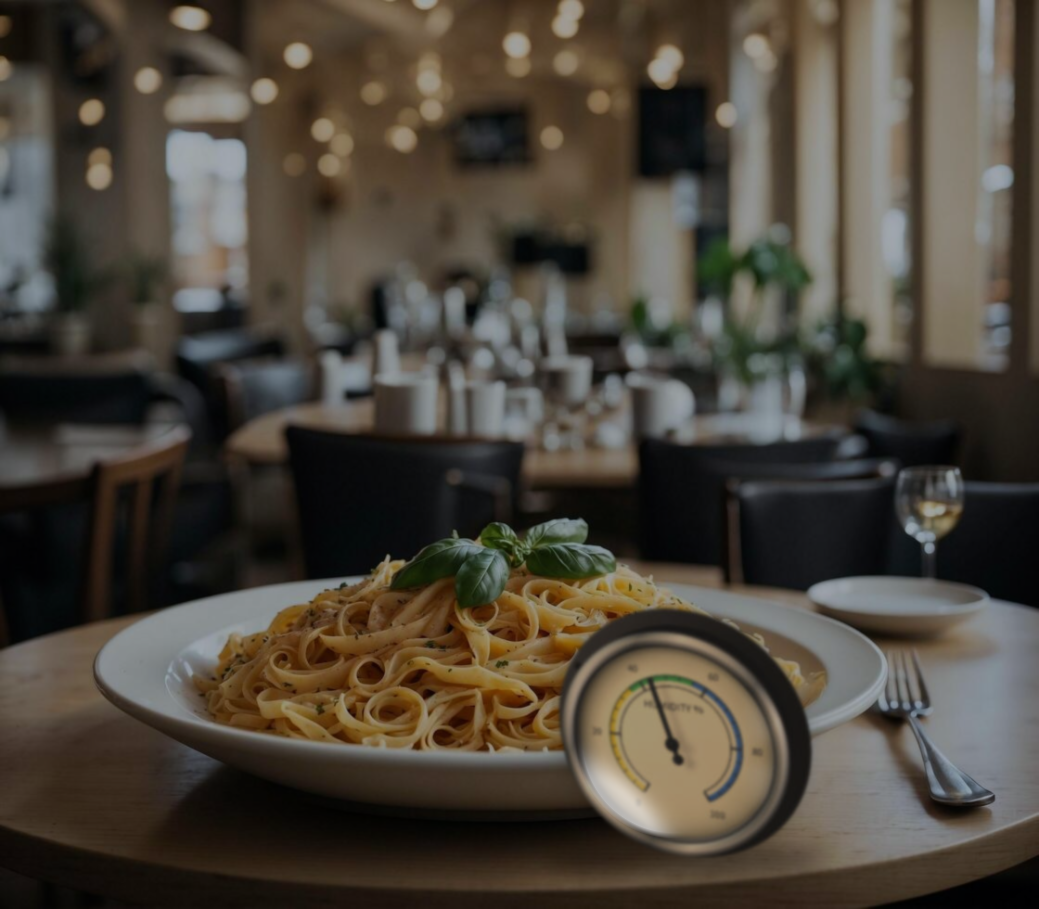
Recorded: 44 %
